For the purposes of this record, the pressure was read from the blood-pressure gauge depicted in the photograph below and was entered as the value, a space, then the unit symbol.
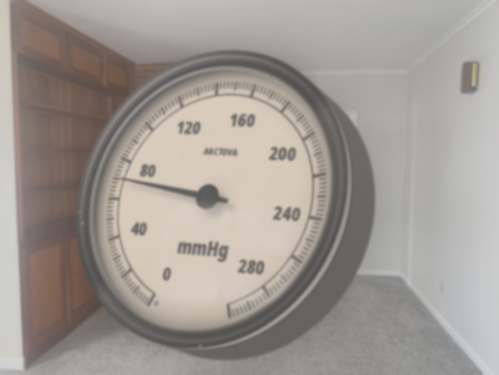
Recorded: 70 mmHg
